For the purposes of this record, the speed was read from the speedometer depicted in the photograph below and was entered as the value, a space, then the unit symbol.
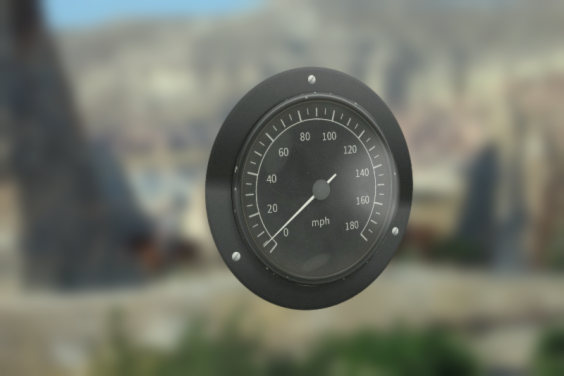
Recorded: 5 mph
